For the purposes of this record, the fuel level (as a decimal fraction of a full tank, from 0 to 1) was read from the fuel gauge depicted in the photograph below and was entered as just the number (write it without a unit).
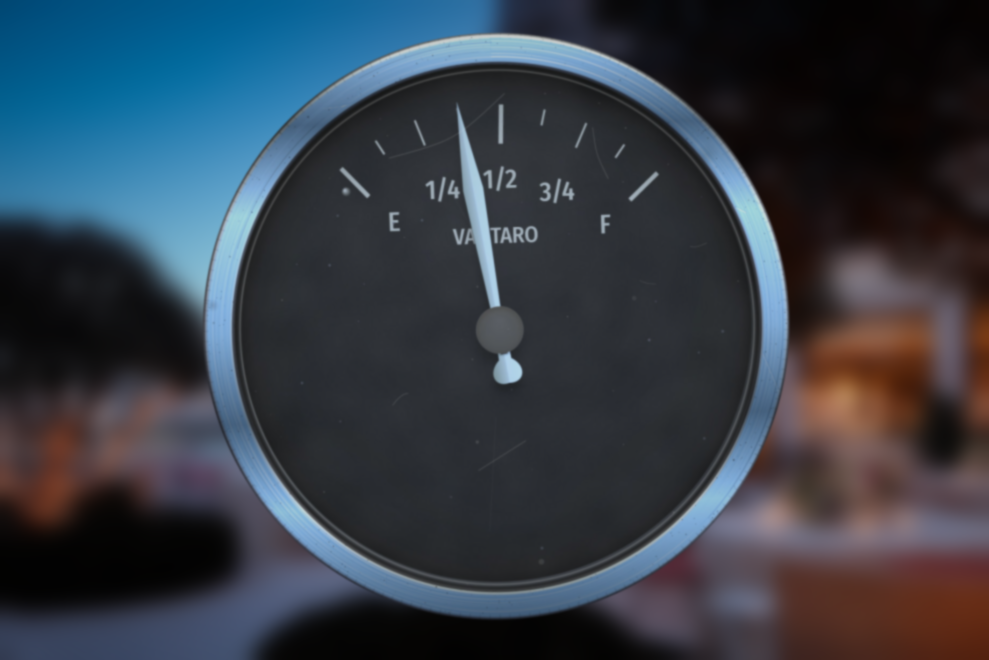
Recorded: 0.375
